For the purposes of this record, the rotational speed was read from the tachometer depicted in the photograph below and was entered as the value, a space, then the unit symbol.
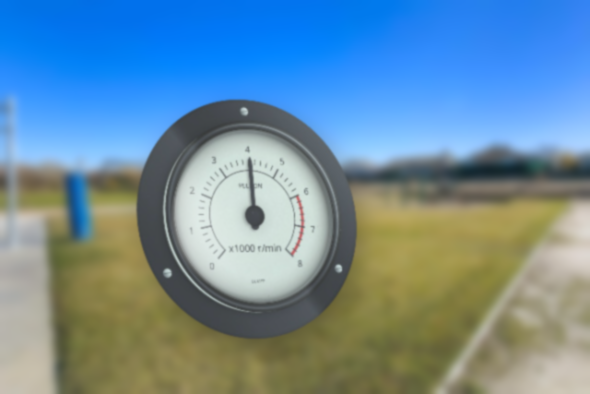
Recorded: 4000 rpm
